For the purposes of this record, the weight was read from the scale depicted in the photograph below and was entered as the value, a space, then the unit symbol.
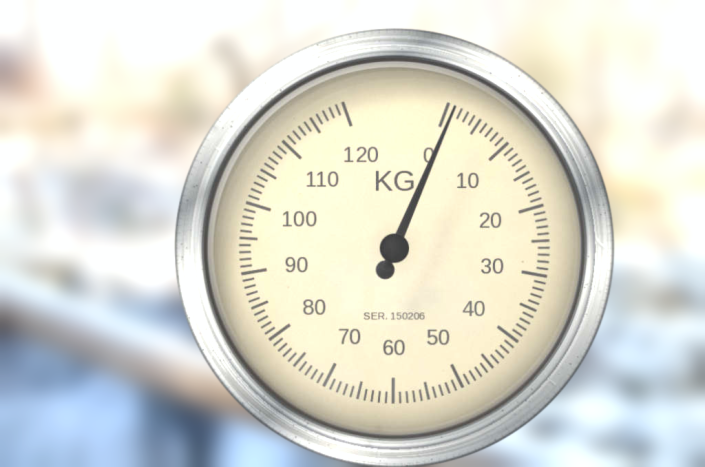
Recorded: 1 kg
